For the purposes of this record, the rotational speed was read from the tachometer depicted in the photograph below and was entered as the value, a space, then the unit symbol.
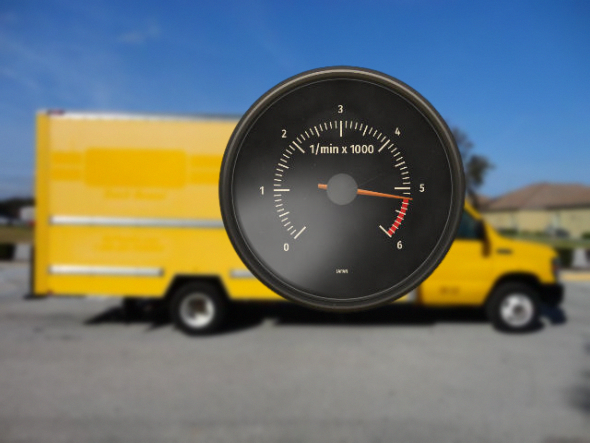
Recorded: 5200 rpm
